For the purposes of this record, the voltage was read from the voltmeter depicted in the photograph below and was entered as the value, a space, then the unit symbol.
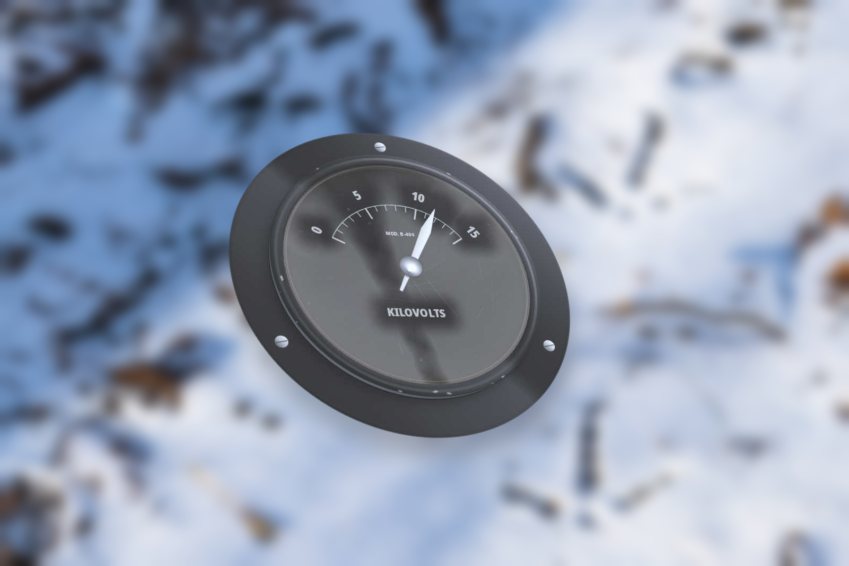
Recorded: 11.5 kV
